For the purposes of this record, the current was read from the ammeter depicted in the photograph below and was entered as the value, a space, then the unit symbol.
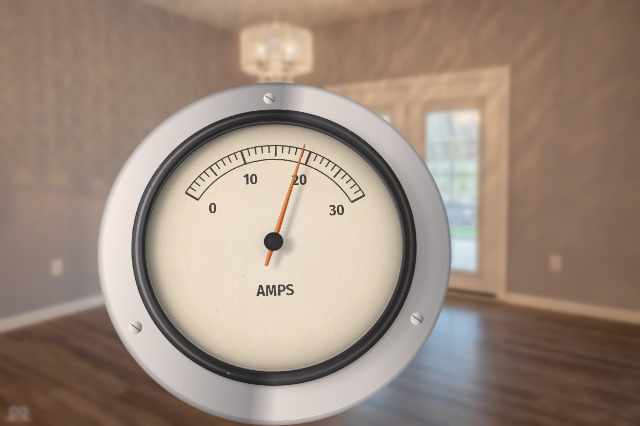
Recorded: 19 A
